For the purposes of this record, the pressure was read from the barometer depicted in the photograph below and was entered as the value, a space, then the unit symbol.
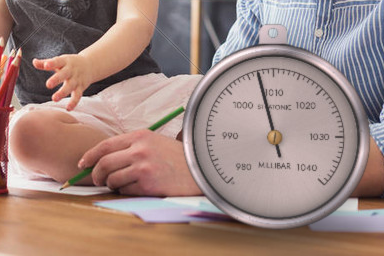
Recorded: 1007 mbar
